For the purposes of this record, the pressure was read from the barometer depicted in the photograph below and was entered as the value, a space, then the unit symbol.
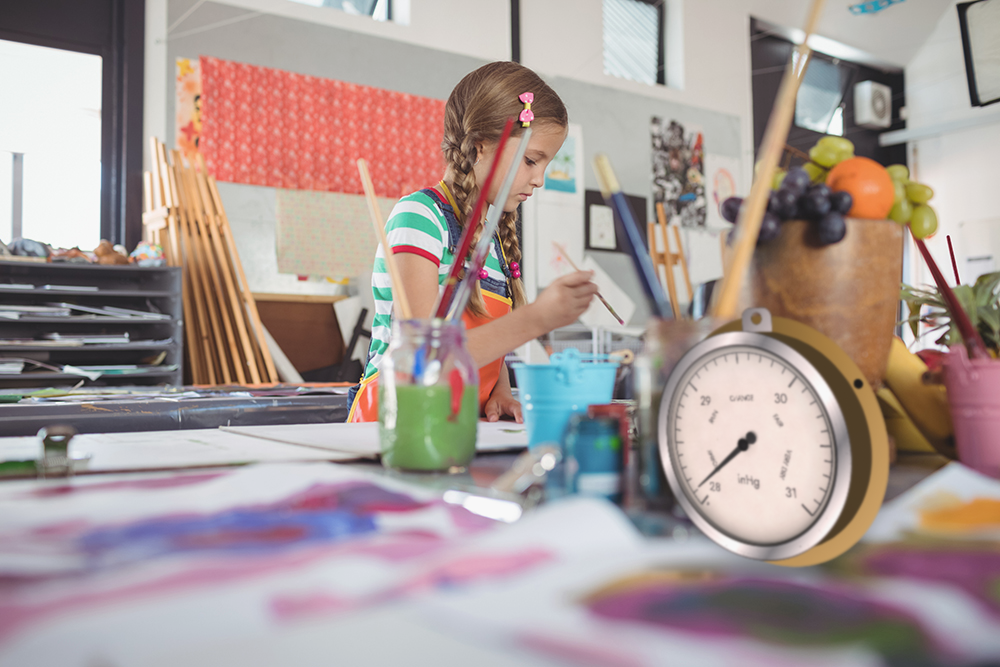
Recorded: 28.1 inHg
